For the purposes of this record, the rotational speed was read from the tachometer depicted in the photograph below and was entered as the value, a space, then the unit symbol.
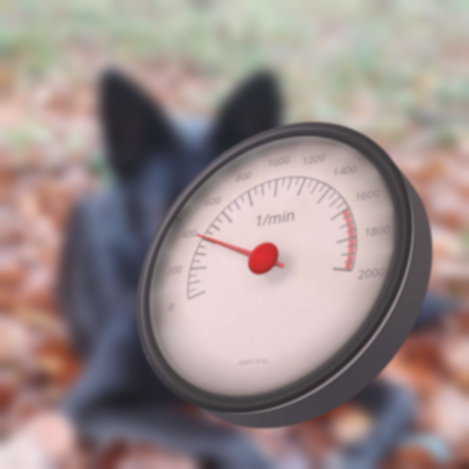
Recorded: 400 rpm
